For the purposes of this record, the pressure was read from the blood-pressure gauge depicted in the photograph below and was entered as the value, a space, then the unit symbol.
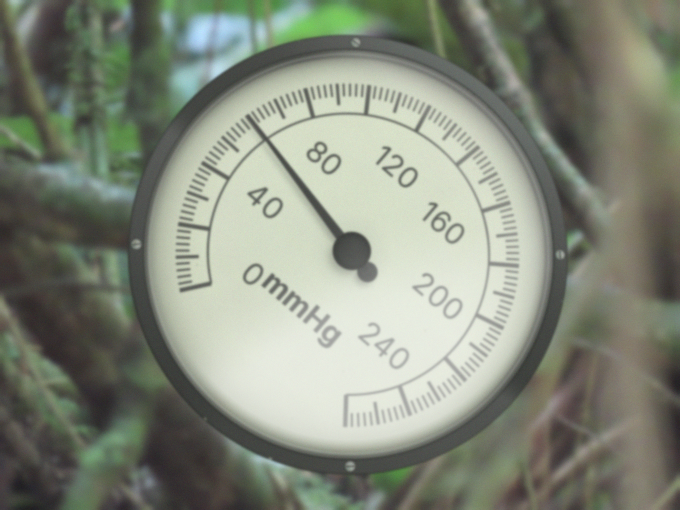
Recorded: 60 mmHg
